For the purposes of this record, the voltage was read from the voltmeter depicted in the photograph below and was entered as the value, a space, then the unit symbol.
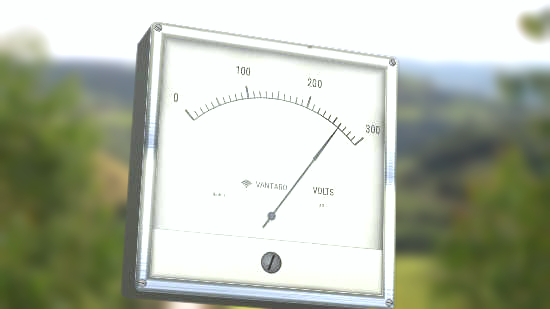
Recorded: 260 V
